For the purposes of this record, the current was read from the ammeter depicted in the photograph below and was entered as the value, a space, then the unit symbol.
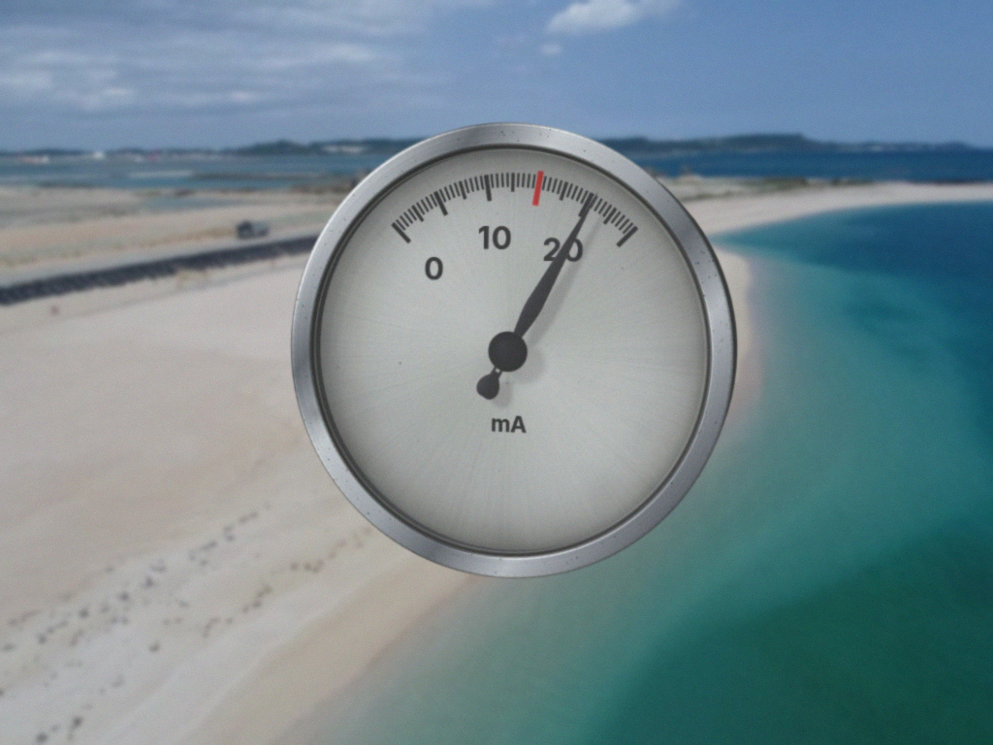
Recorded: 20.5 mA
